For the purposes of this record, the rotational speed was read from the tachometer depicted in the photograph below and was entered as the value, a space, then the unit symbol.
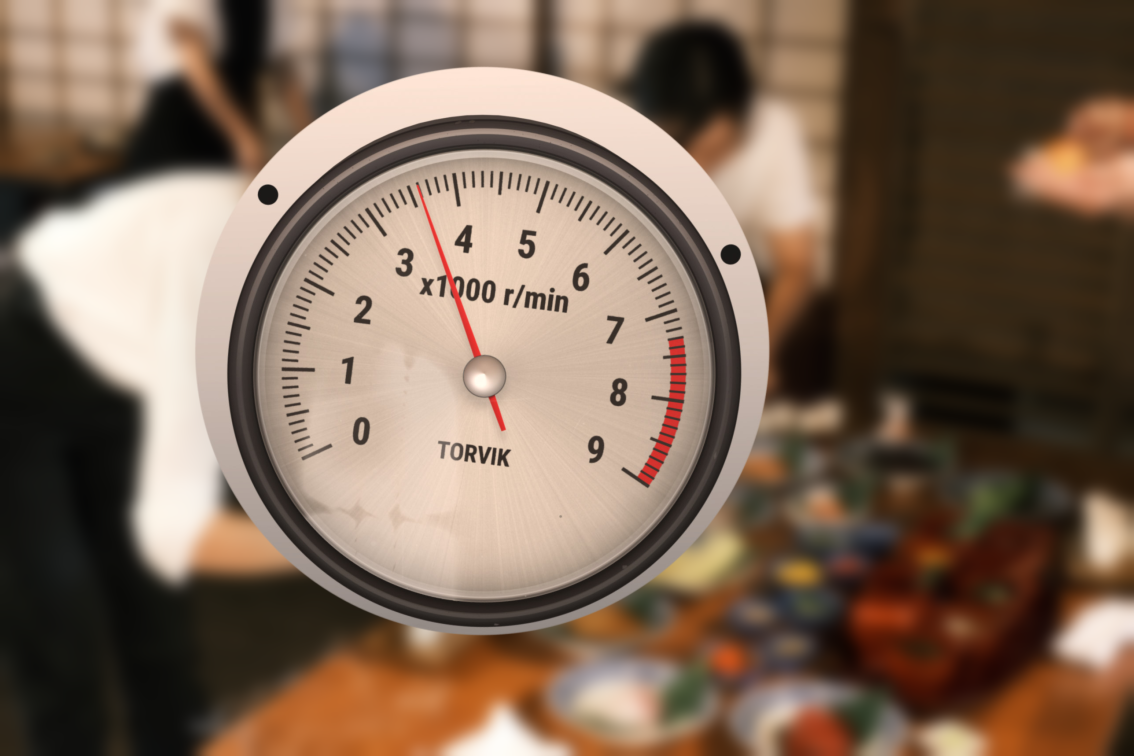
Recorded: 3600 rpm
